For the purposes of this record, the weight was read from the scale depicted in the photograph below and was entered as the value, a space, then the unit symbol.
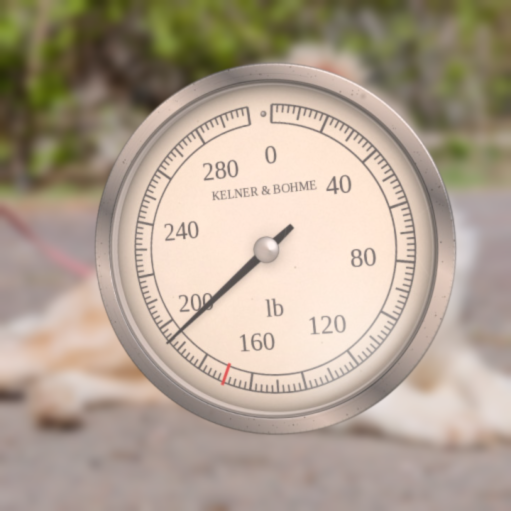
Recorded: 194 lb
